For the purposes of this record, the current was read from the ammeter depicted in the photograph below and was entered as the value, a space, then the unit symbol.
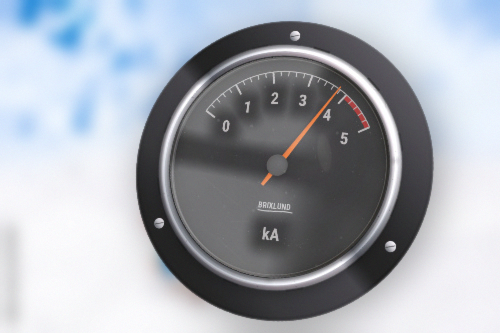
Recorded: 3.8 kA
